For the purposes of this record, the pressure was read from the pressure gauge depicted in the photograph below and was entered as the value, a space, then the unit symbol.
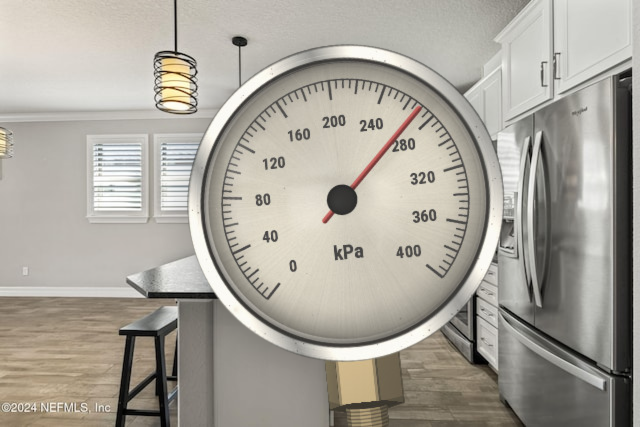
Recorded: 270 kPa
